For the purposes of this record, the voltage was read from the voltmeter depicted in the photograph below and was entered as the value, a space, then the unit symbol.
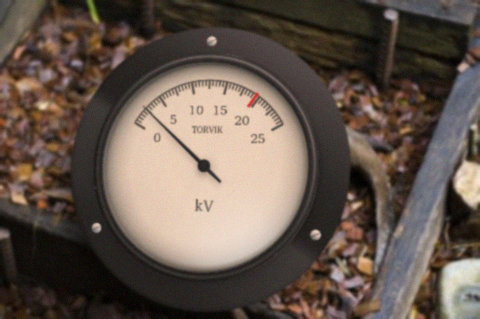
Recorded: 2.5 kV
